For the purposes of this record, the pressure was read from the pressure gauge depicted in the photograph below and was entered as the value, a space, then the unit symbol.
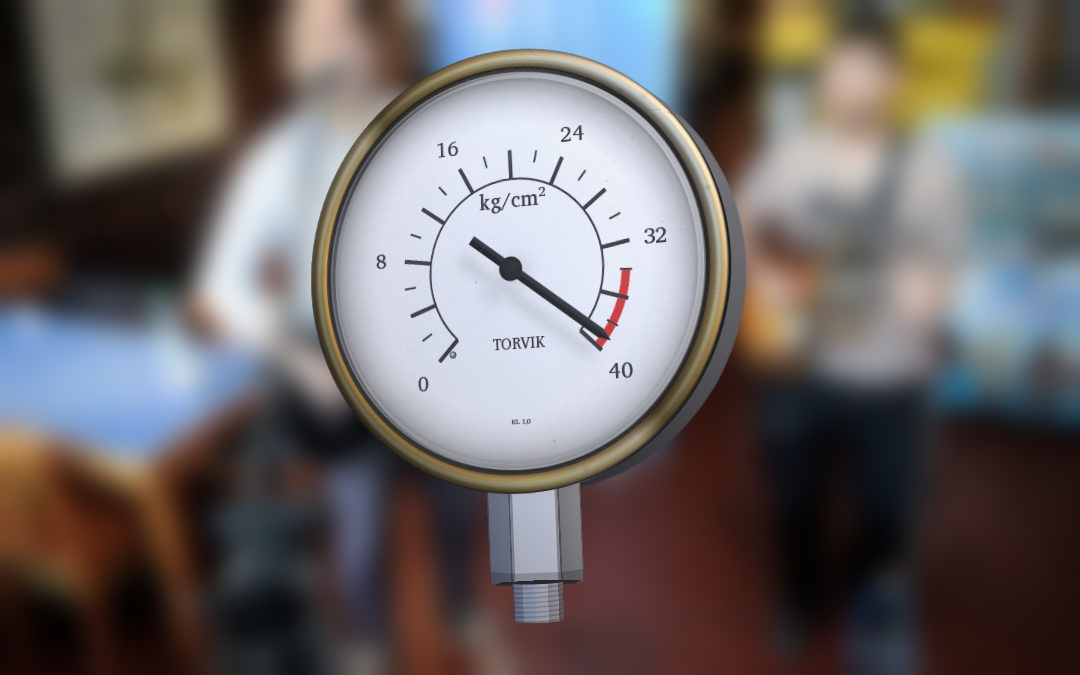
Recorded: 39 kg/cm²
